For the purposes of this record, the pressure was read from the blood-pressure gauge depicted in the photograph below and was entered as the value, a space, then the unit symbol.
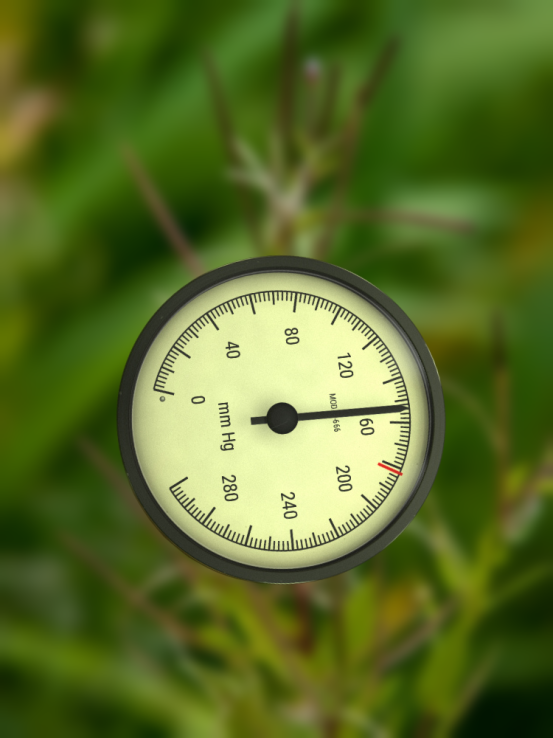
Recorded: 154 mmHg
